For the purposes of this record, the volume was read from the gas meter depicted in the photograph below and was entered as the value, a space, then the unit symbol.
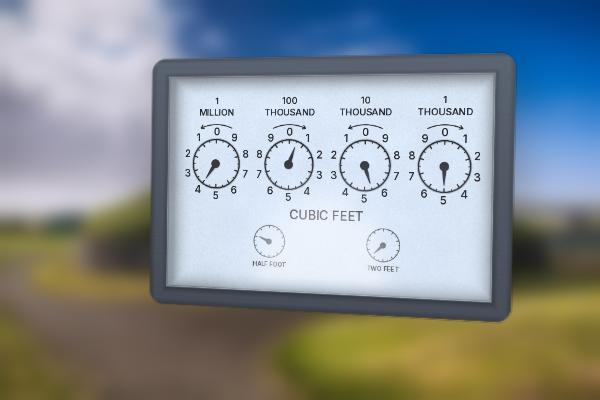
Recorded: 405500 ft³
